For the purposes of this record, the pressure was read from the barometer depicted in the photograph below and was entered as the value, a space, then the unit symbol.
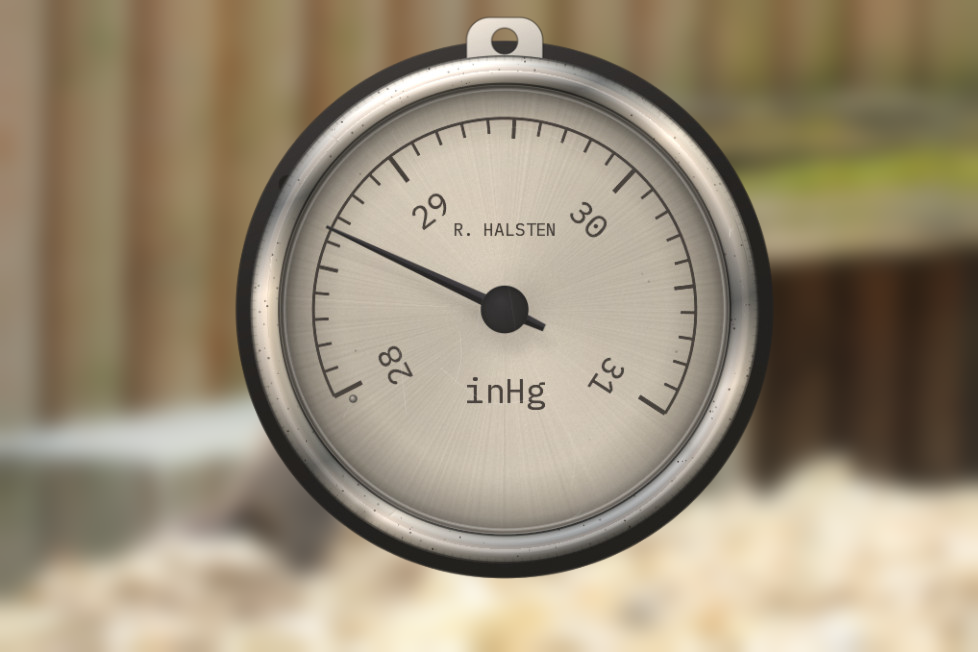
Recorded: 28.65 inHg
